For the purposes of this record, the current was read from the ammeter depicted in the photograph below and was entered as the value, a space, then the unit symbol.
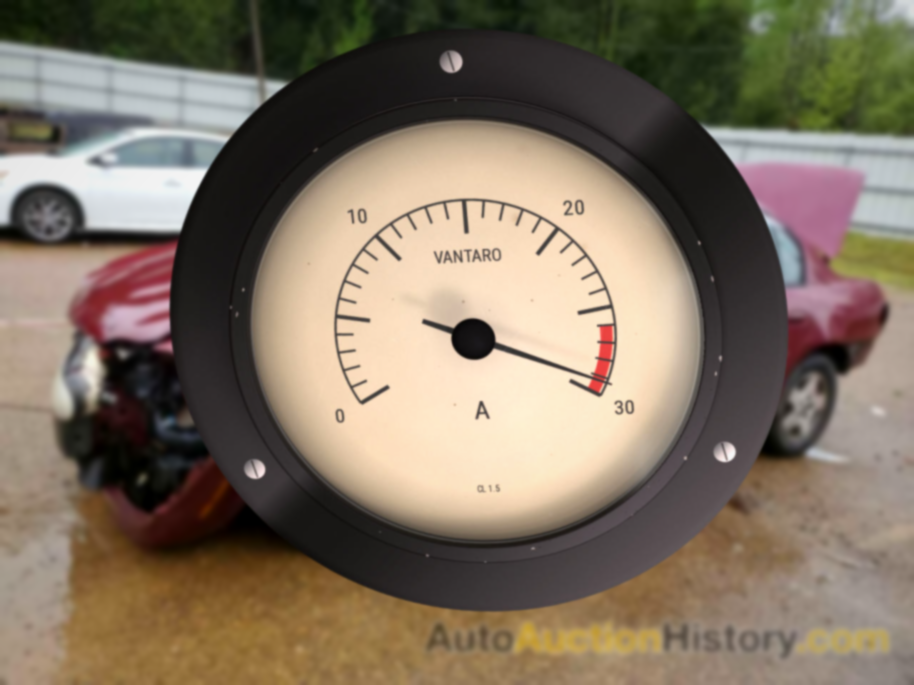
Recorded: 29 A
